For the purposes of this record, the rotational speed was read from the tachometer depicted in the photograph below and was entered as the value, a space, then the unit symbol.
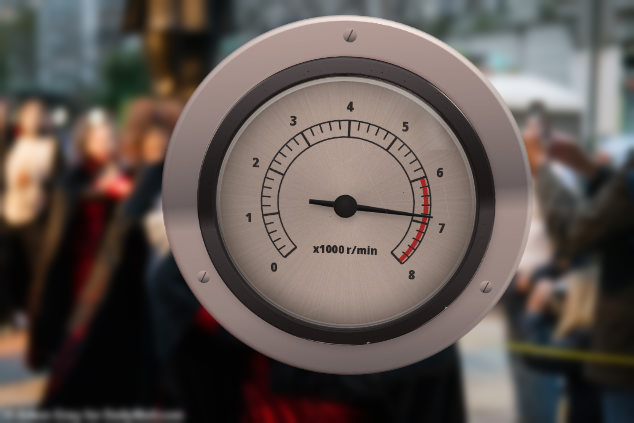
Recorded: 6800 rpm
